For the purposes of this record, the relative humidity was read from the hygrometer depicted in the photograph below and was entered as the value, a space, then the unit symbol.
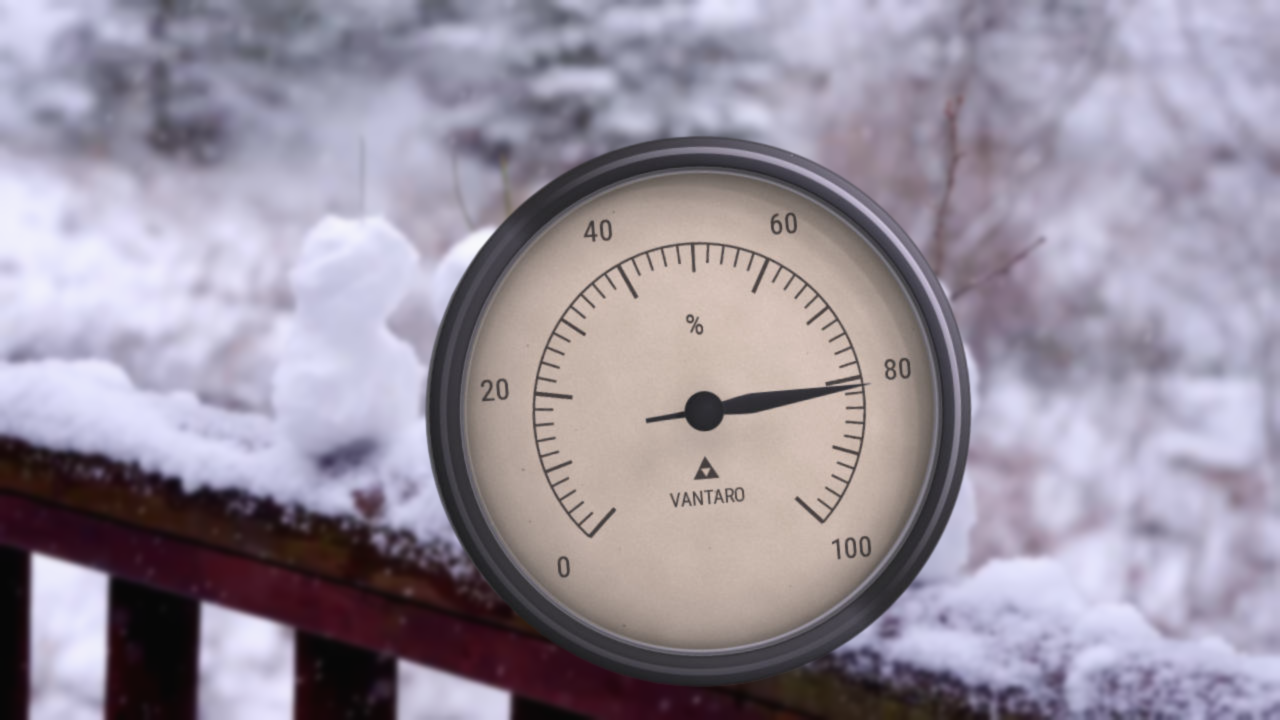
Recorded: 81 %
